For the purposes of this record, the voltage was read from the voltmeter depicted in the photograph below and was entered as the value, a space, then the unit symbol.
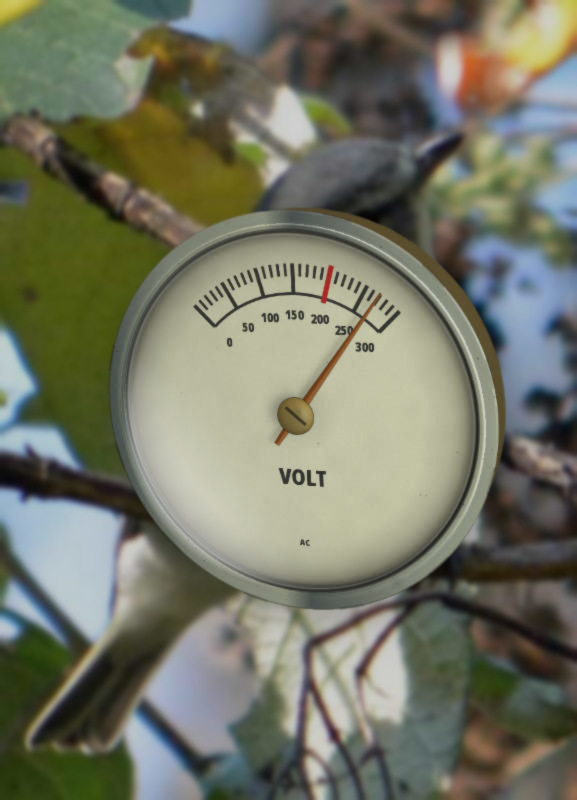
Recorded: 270 V
